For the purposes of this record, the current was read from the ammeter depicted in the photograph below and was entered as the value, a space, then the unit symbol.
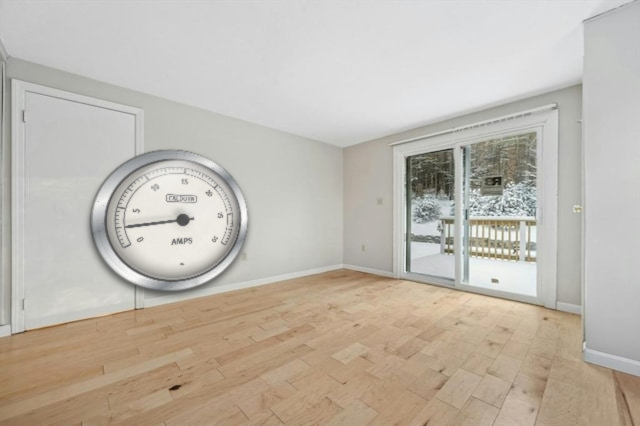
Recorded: 2.5 A
